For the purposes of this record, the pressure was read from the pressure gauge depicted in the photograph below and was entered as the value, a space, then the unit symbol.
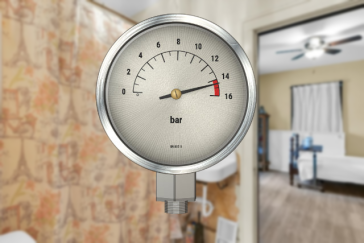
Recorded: 14.5 bar
